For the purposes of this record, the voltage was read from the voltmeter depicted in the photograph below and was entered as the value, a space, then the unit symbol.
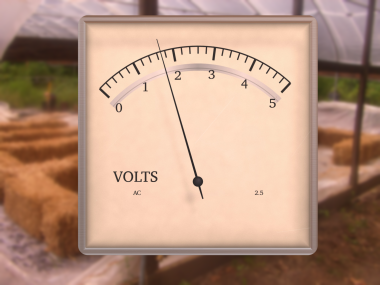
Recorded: 1.7 V
